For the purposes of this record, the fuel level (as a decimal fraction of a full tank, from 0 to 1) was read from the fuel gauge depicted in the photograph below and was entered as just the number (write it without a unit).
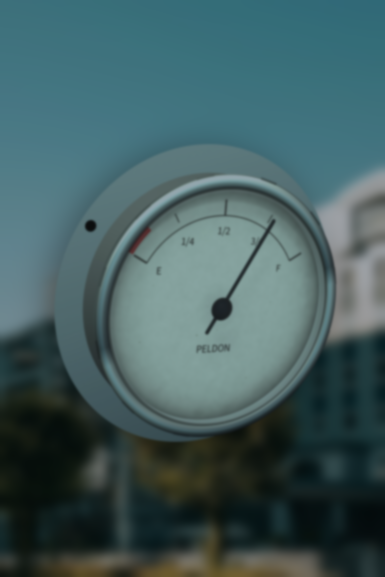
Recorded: 0.75
